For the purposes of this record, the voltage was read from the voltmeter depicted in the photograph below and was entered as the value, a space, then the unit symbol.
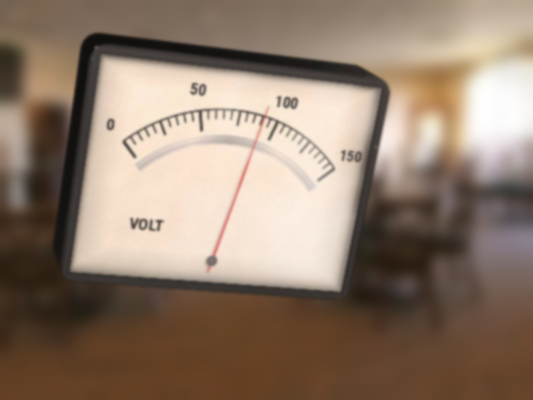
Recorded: 90 V
